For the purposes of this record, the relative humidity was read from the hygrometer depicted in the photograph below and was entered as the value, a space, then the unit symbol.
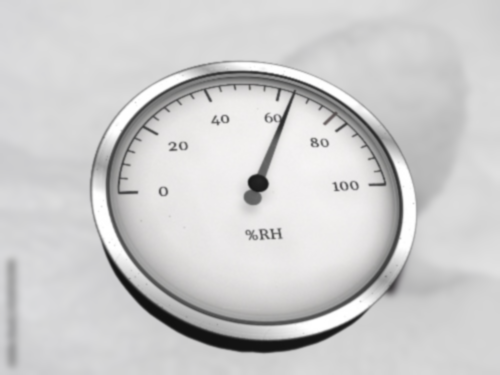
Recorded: 64 %
